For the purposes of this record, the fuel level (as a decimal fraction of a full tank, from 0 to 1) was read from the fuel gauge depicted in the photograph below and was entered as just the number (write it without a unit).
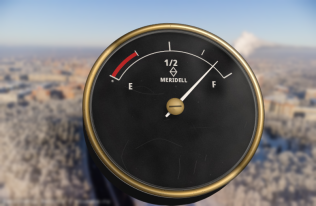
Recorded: 0.875
